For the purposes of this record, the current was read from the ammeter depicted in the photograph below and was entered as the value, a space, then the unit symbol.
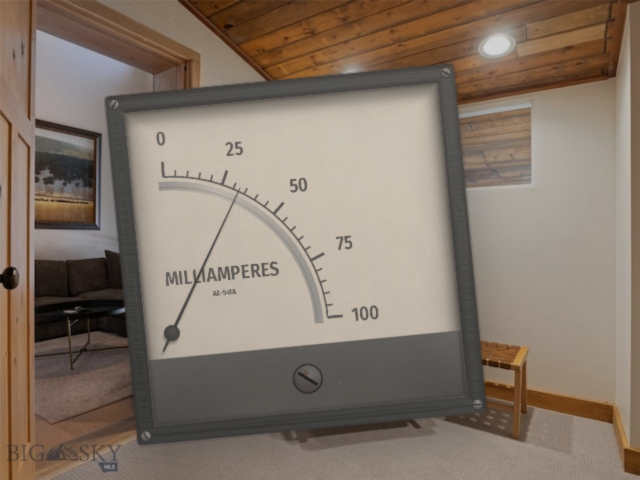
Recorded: 32.5 mA
